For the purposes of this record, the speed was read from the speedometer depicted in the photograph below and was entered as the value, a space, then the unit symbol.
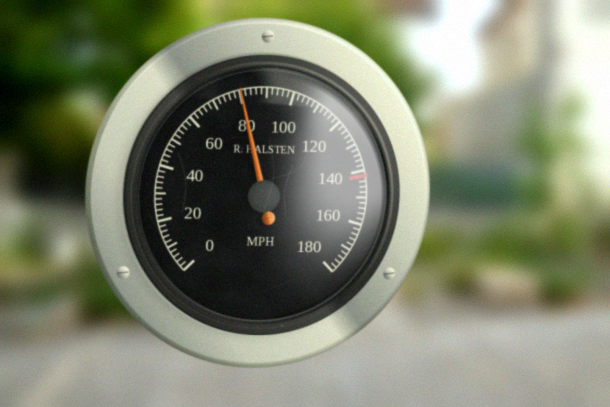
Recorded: 80 mph
